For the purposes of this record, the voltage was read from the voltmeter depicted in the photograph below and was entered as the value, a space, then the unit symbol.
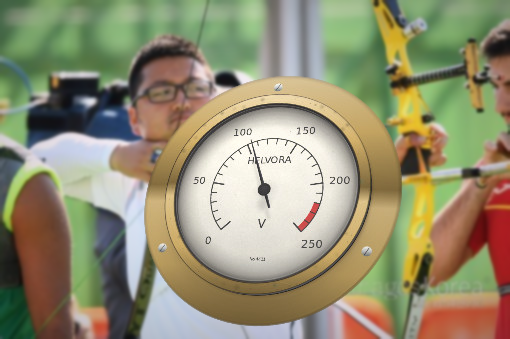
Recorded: 105 V
